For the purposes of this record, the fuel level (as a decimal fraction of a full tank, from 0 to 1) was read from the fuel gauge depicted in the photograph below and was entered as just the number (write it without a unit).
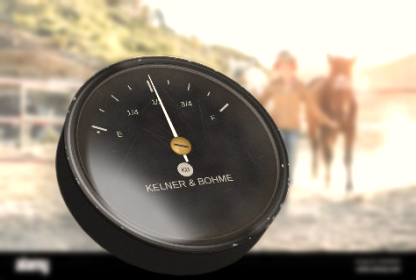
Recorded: 0.5
